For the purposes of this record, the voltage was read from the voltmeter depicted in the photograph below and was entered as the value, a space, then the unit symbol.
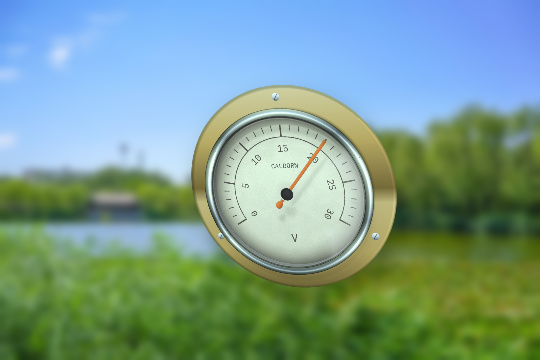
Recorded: 20 V
